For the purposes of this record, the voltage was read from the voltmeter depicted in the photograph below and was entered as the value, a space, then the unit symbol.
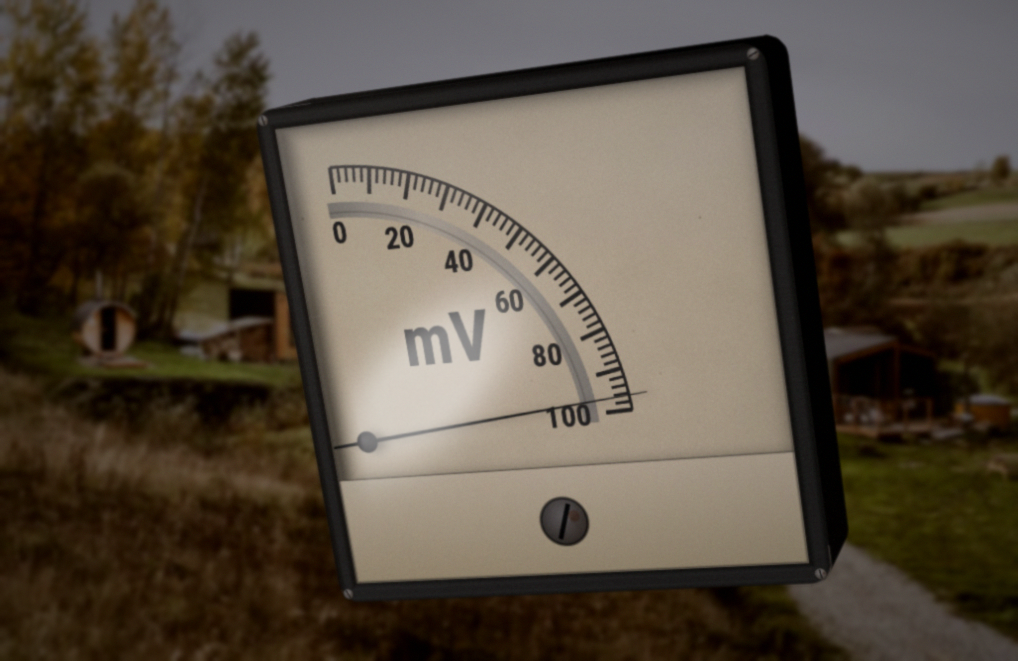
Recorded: 96 mV
